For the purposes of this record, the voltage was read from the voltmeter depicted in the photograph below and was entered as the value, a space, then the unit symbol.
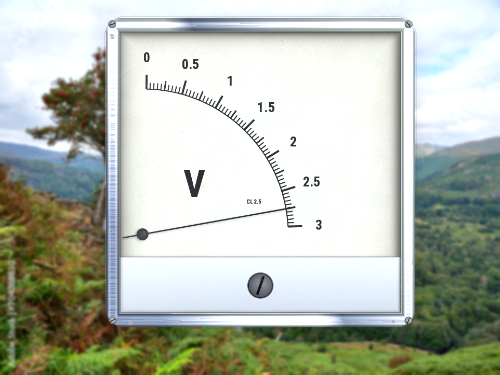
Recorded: 2.75 V
